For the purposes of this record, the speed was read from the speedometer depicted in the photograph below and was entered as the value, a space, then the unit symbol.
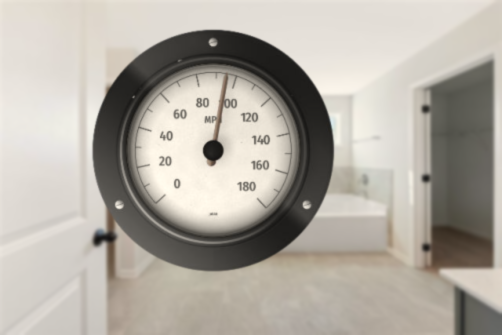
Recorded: 95 mph
